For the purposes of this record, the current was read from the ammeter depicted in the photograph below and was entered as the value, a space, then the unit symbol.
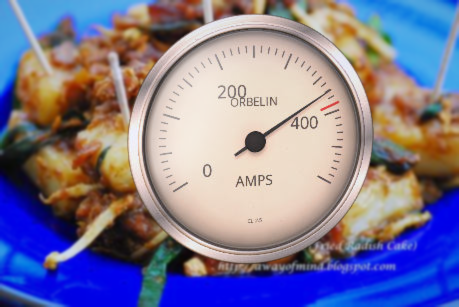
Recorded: 370 A
